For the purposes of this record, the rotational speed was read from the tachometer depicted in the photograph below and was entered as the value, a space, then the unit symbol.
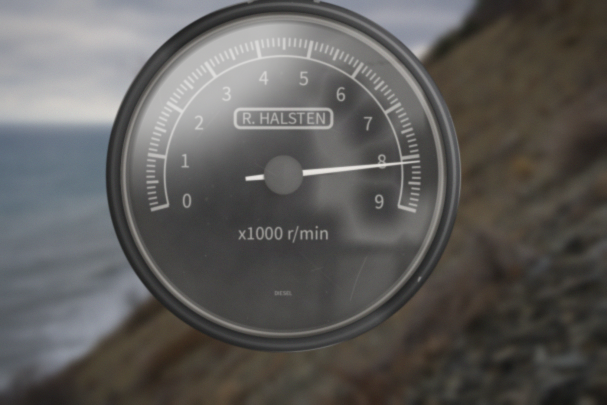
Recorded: 8100 rpm
